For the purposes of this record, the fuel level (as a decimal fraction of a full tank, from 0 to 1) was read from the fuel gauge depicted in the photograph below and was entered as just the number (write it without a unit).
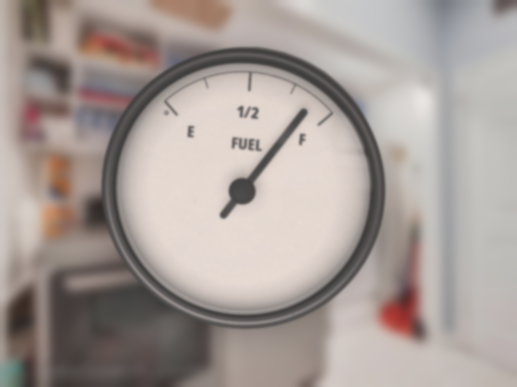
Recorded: 0.875
